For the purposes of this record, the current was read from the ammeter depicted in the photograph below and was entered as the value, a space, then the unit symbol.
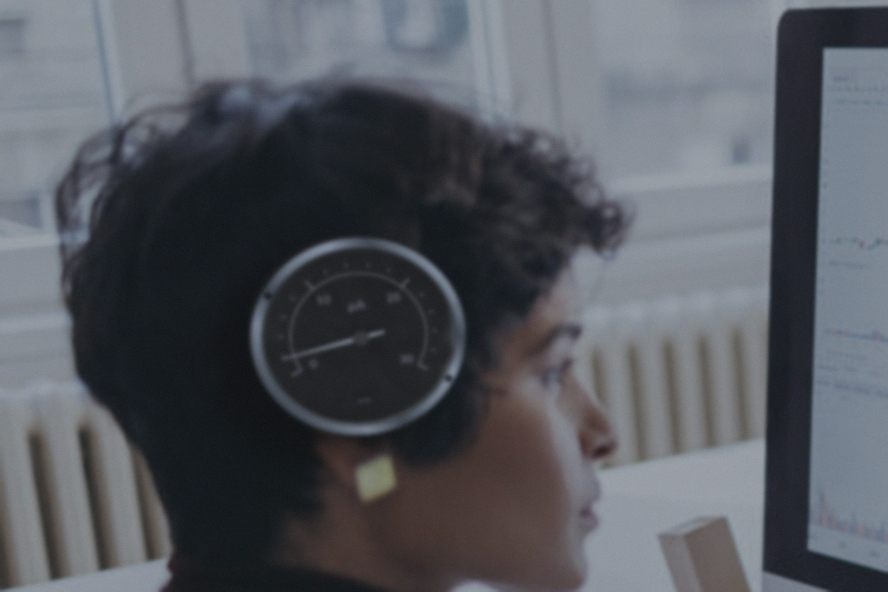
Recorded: 2 µA
